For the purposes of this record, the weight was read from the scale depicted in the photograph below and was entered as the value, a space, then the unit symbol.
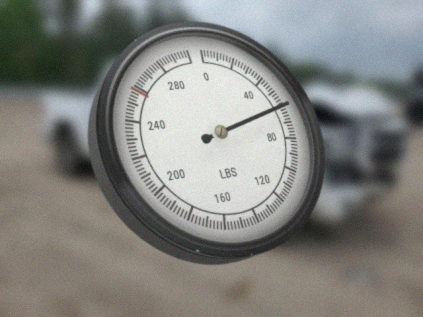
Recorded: 60 lb
